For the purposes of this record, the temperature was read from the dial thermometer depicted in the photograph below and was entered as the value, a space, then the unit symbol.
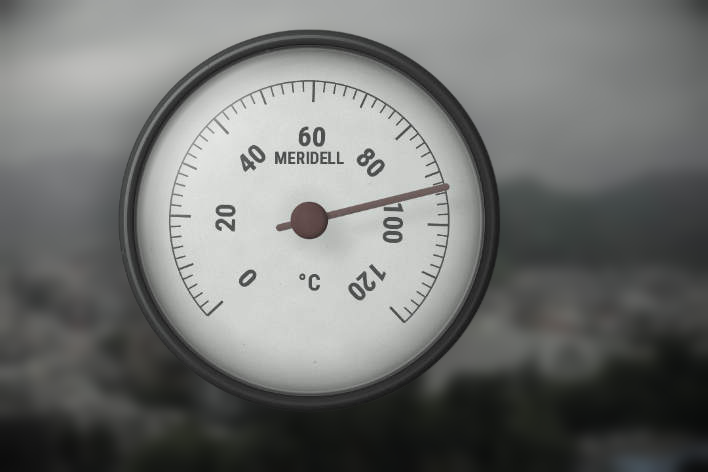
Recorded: 93 °C
